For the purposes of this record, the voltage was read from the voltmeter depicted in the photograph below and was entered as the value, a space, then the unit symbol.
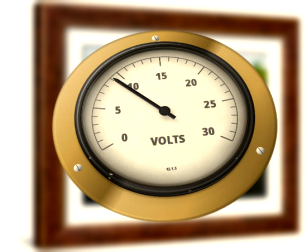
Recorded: 9 V
